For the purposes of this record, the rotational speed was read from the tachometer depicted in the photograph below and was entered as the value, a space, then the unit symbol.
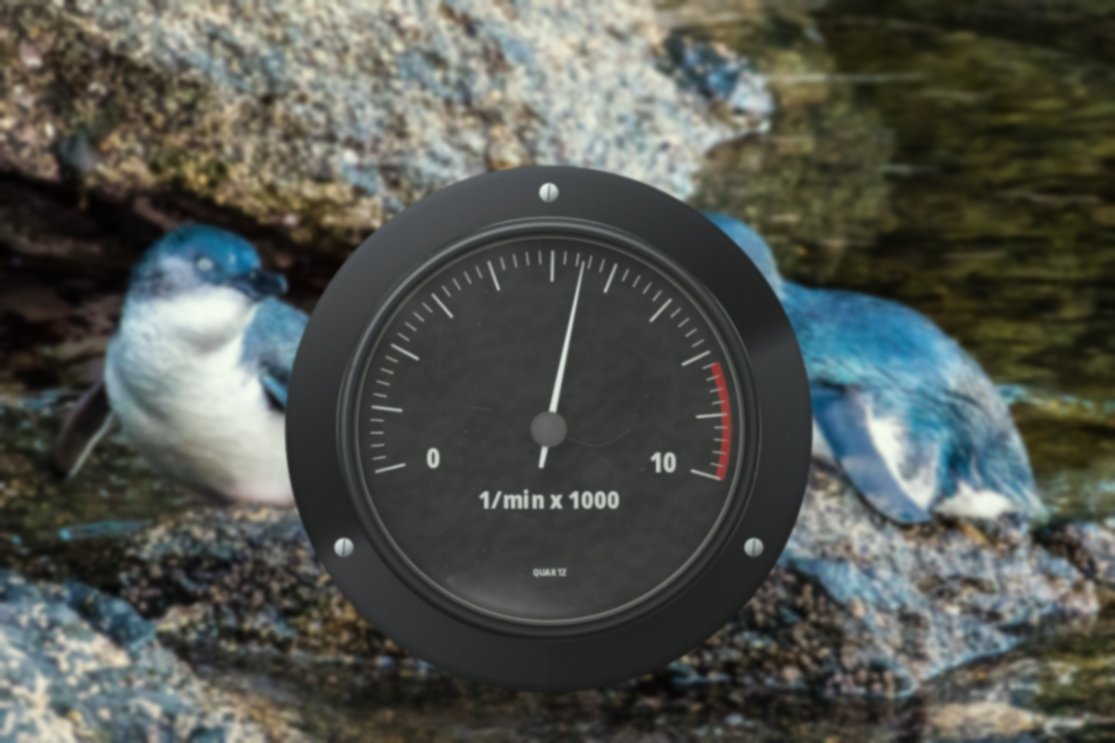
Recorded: 5500 rpm
